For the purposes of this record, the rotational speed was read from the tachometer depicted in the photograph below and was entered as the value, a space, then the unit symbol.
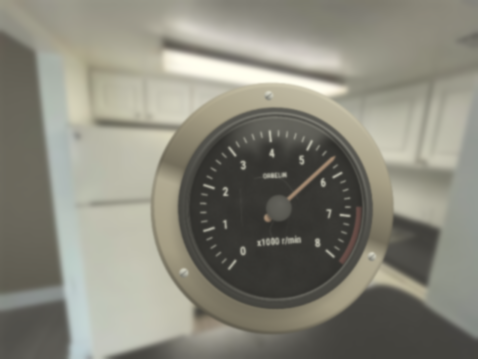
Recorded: 5600 rpm
